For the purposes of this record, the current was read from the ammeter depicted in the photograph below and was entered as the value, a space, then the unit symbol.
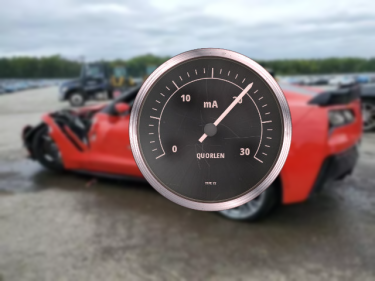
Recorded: 20 mA
